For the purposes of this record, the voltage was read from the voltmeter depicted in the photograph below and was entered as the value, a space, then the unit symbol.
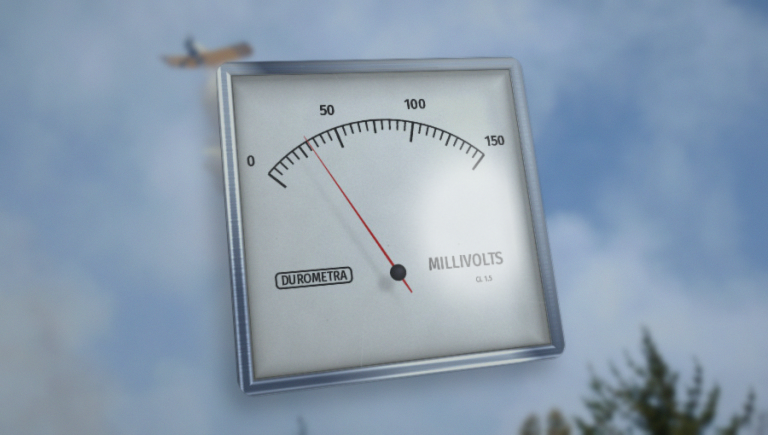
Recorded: 30 mV
